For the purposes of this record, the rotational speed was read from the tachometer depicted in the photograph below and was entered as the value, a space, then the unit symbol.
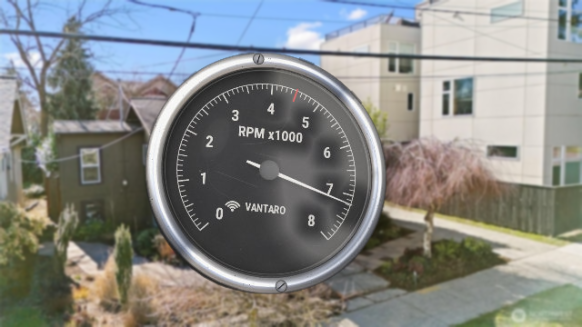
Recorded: 7200 rpm
